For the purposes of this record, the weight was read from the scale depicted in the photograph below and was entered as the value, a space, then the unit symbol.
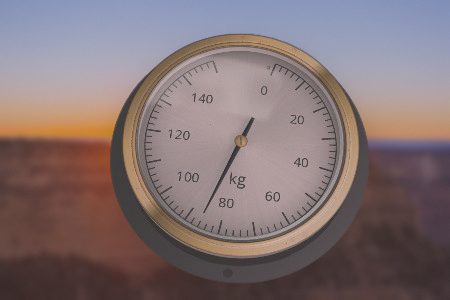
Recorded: 86 kg
